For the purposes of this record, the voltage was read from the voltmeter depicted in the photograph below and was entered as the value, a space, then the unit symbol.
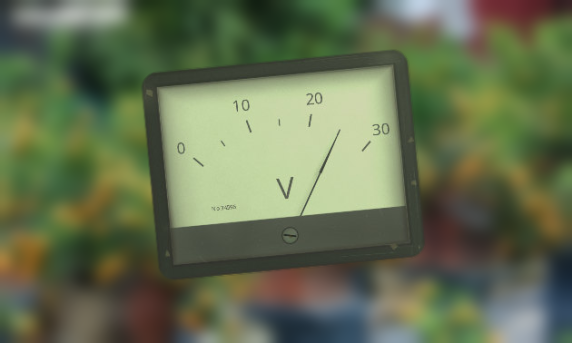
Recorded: 25 V
